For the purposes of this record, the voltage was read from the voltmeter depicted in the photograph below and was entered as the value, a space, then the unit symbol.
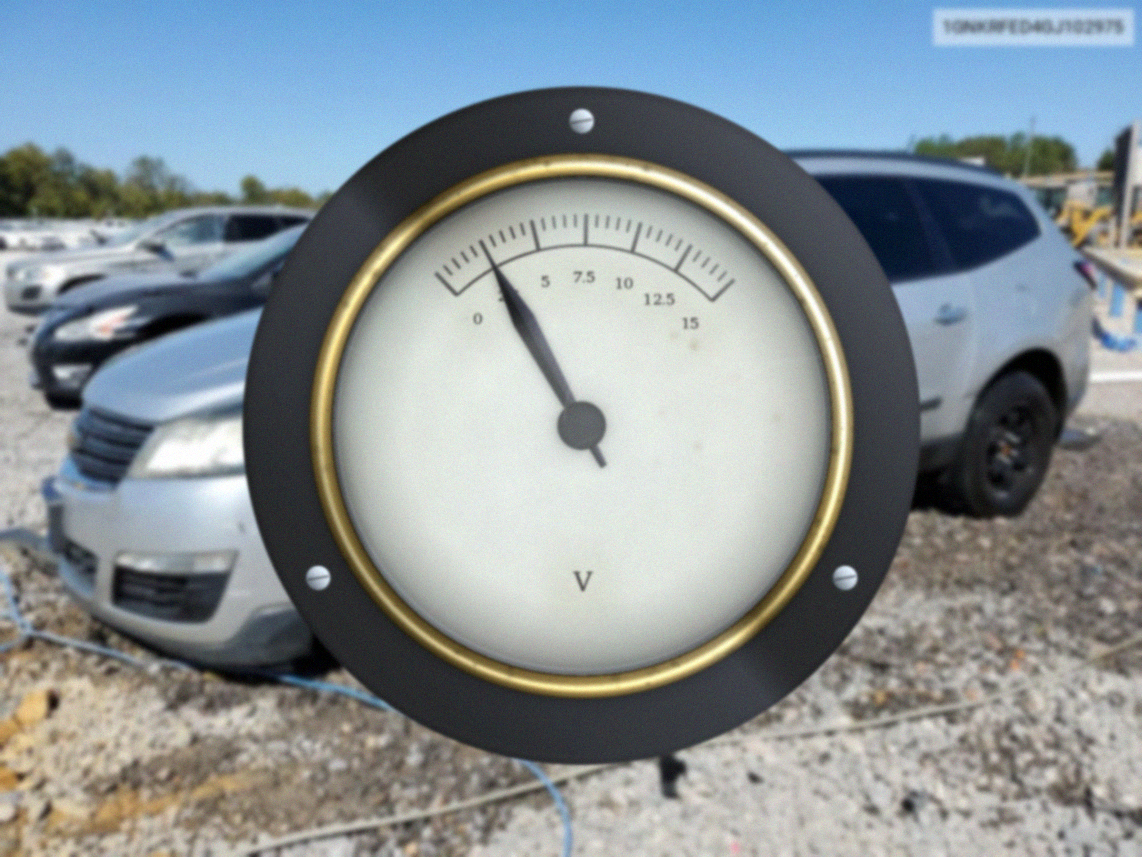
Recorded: 2.5 V
